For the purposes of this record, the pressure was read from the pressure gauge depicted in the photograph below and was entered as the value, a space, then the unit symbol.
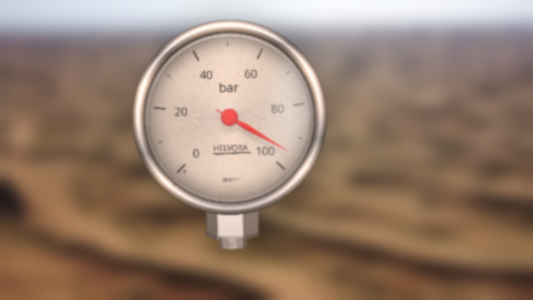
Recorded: 95 bar
